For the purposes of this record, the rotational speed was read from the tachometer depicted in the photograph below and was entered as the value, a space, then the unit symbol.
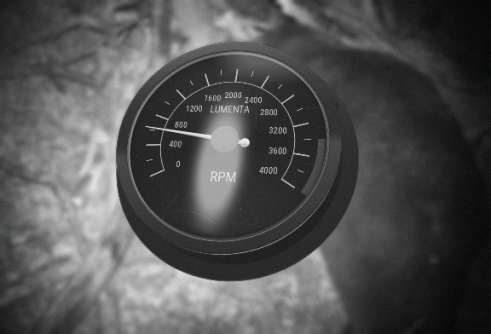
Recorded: 600 rpm
